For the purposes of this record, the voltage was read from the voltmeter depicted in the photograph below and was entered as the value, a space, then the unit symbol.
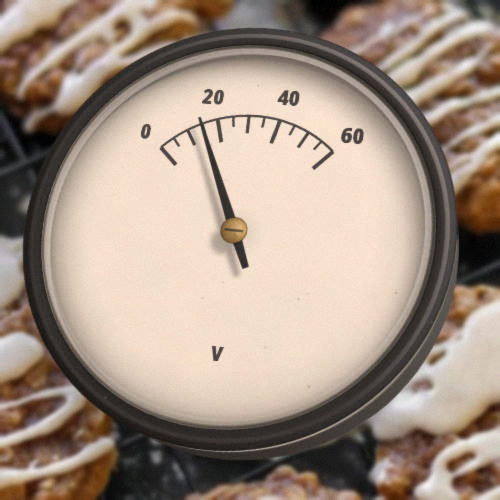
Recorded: 15 V
